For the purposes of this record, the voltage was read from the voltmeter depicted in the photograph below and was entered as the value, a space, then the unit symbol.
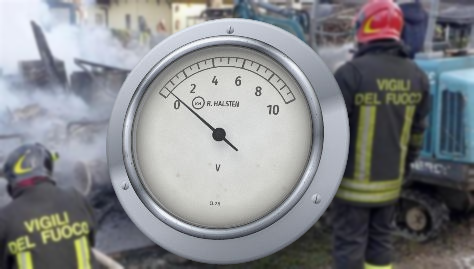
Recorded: 0.5 V
